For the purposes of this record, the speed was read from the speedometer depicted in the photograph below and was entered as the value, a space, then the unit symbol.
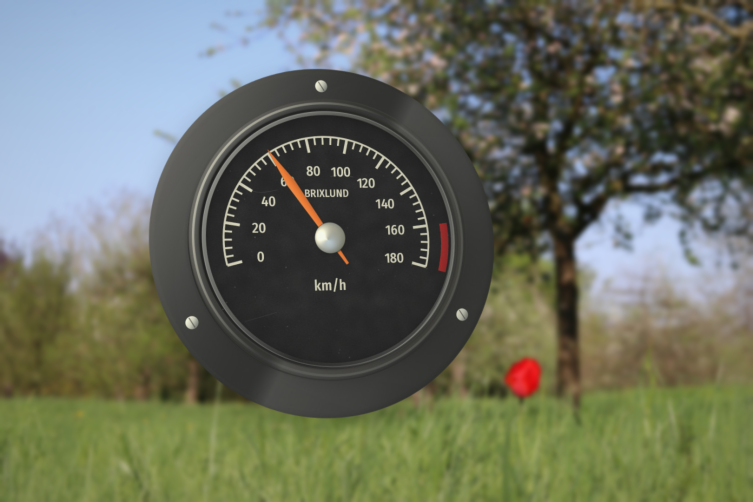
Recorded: 60 km/h
